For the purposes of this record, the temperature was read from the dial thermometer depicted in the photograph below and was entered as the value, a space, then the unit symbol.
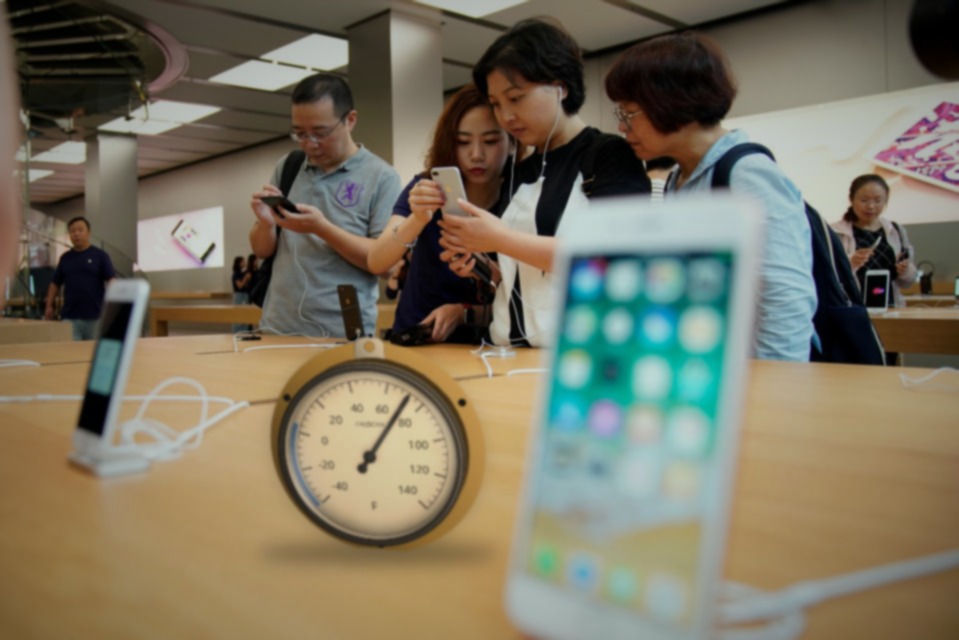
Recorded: 72 °F
